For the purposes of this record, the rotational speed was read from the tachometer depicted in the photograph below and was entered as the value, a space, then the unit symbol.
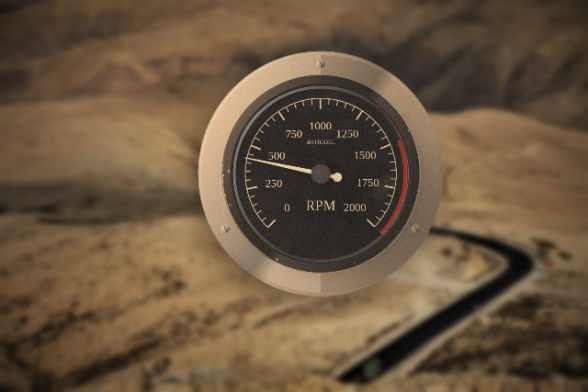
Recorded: 425 rpm
